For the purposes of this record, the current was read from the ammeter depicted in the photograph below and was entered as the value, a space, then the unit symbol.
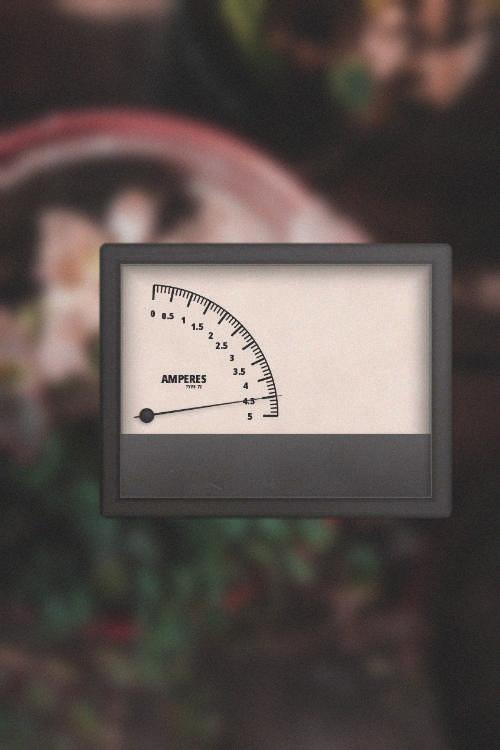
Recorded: 4.5 A
